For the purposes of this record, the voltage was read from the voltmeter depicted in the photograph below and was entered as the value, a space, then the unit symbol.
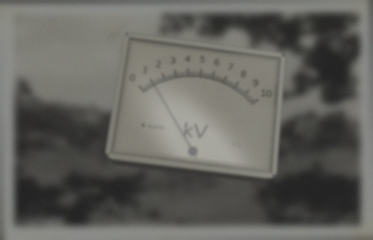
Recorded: 1 kV
